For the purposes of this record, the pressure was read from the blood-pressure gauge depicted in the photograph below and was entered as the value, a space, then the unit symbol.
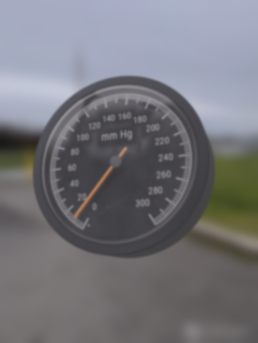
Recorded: 10 mmHg
